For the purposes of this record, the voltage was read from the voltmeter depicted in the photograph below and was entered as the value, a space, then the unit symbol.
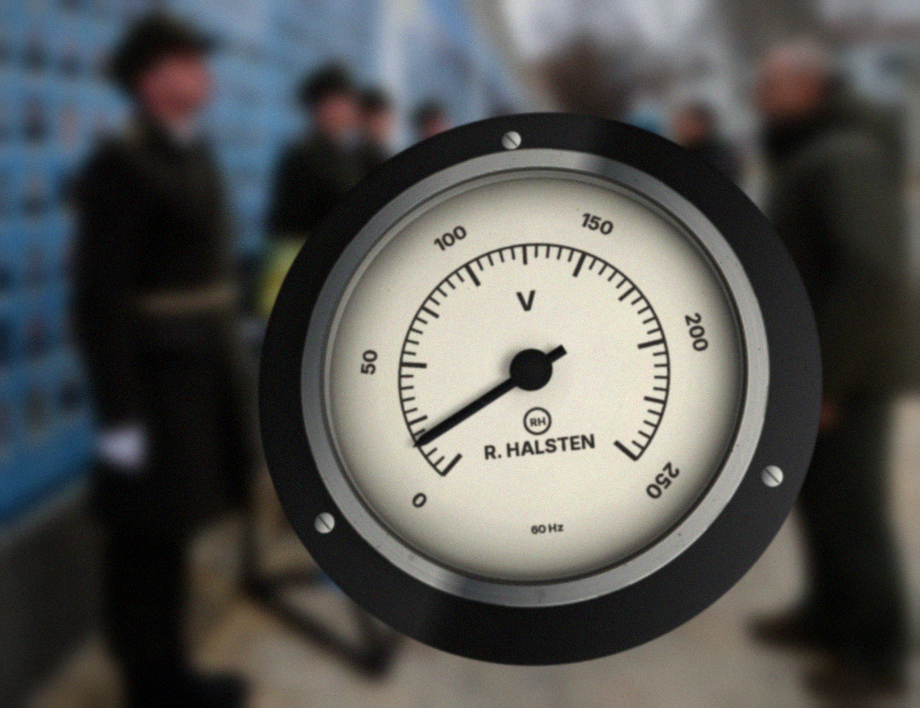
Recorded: 15 V
